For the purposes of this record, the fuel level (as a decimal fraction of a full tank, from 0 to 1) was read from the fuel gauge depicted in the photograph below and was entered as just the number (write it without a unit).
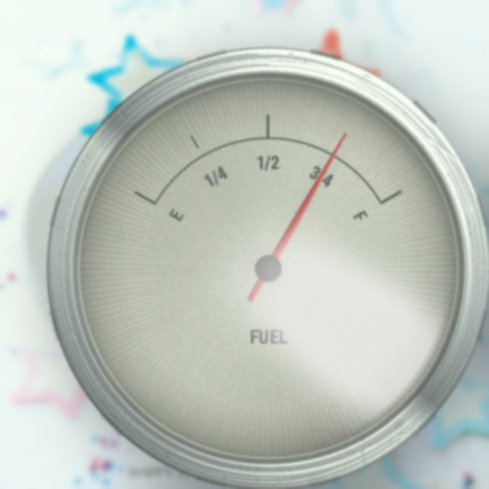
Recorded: 0.75
